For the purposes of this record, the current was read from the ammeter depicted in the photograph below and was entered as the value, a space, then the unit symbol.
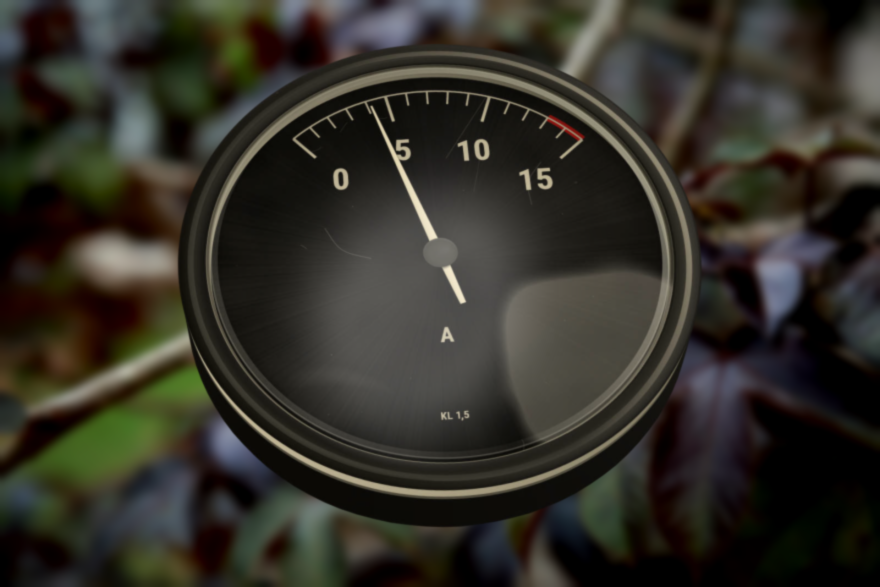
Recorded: 4 A
